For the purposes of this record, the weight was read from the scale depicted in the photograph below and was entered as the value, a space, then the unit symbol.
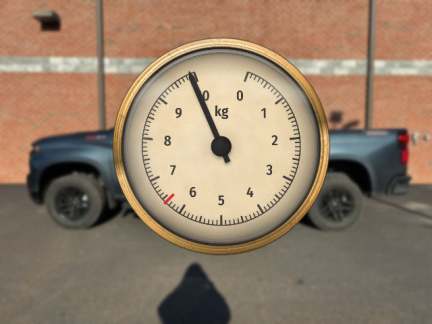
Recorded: 9.9 kg
